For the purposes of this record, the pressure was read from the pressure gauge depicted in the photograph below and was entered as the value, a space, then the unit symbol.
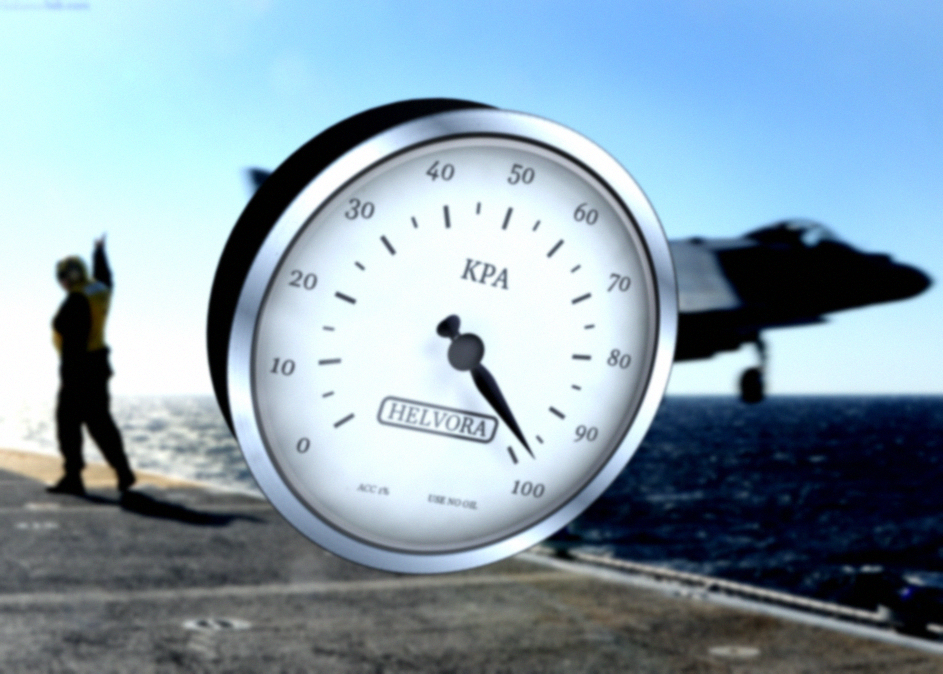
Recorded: 97.5 kPa
